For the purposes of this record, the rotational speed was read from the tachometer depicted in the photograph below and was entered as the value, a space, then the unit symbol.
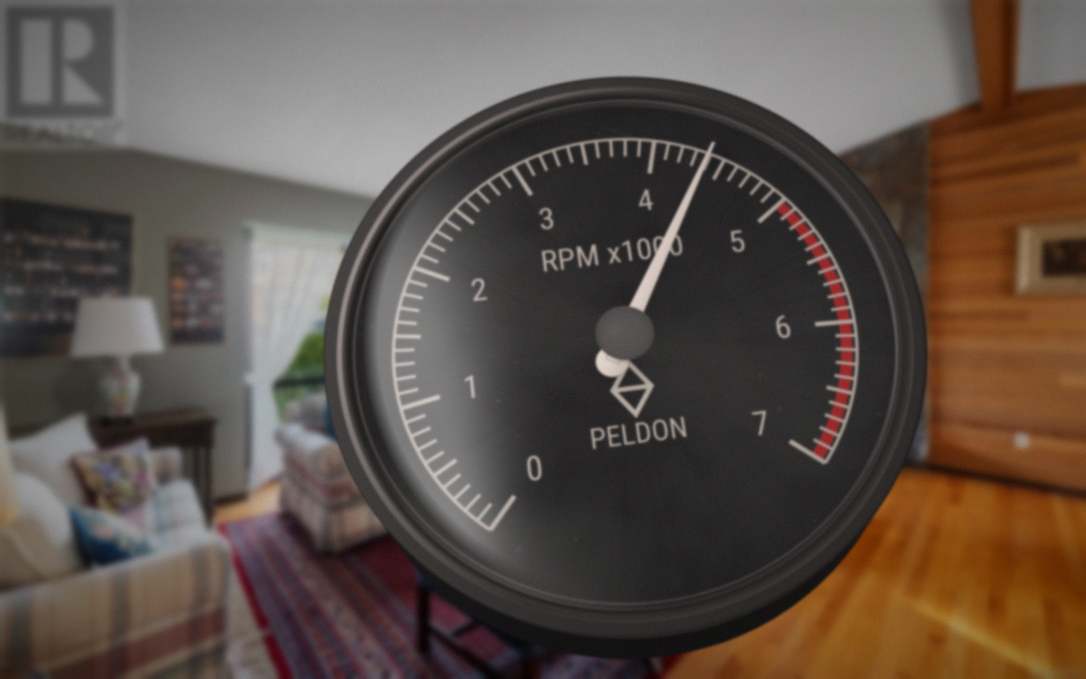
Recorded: 4400 rpm
